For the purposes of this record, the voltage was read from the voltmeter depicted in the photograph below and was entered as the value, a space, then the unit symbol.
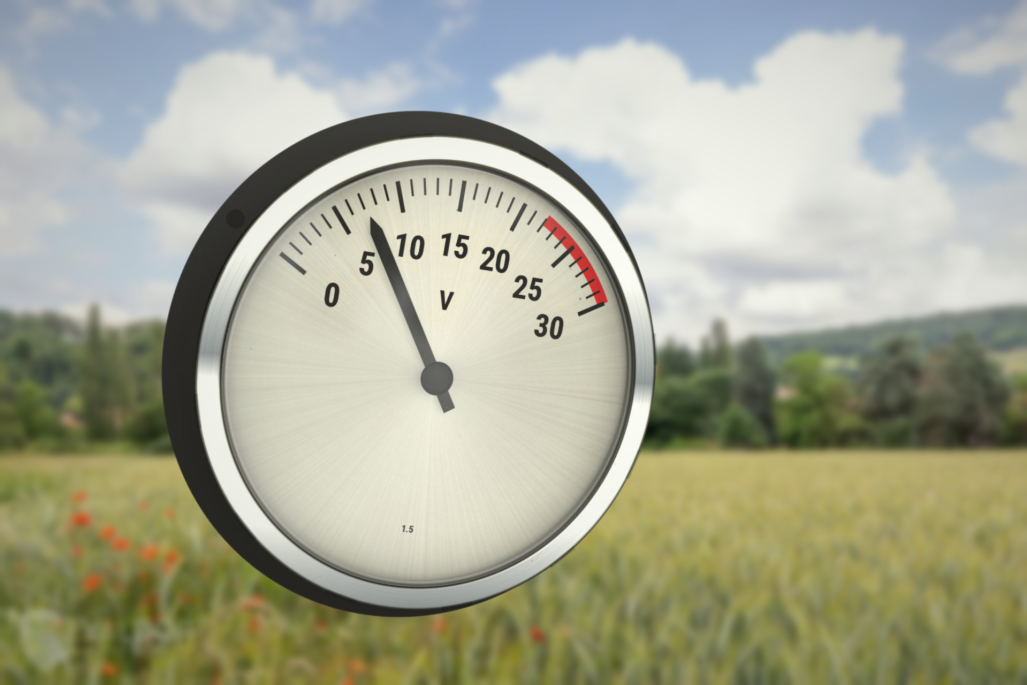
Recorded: 7 V
